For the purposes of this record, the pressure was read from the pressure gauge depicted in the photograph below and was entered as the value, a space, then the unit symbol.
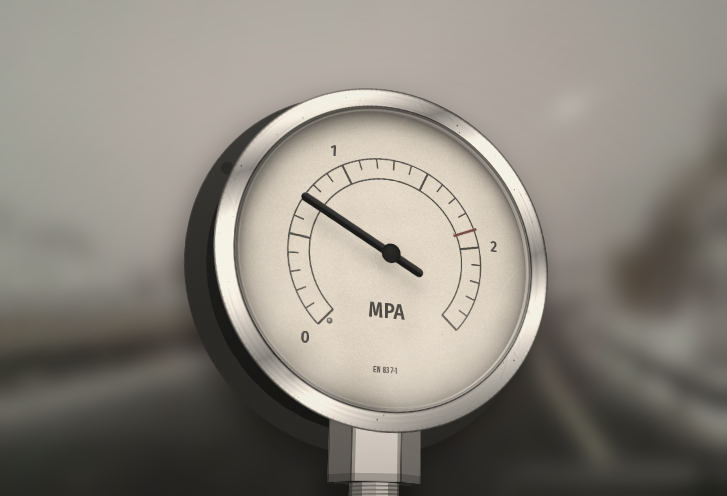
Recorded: 0.7 MPa
